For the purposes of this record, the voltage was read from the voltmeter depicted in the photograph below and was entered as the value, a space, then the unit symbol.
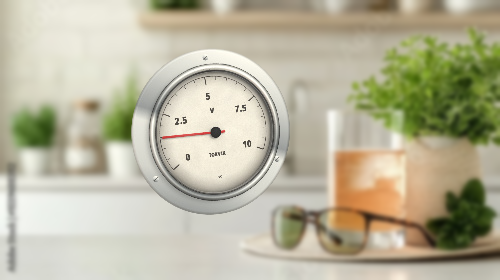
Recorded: 1.5 V
